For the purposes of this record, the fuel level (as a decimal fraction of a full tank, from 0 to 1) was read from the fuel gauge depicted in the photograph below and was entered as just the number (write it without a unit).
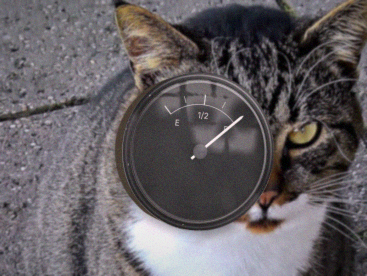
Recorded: 1
